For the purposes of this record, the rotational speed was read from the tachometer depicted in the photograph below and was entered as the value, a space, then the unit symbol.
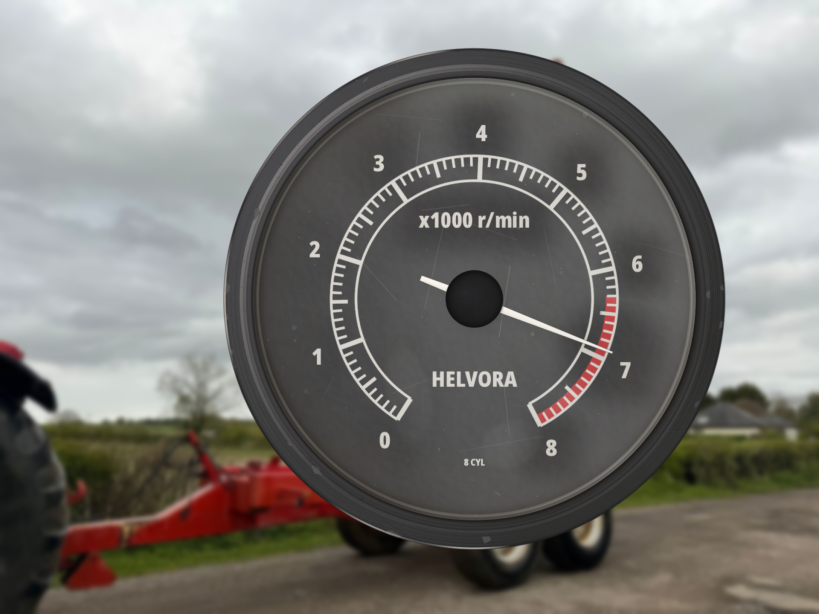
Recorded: 6900 rpm
